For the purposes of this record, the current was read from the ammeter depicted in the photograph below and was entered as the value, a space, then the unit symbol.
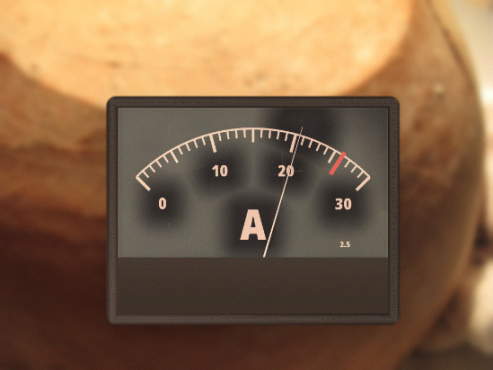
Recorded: 20.5 A
